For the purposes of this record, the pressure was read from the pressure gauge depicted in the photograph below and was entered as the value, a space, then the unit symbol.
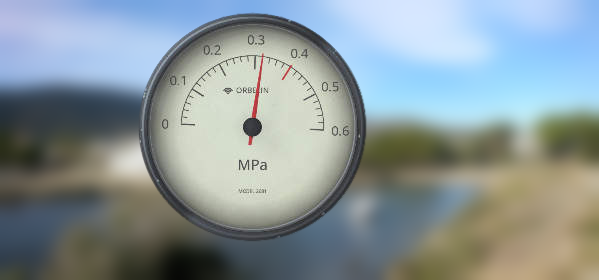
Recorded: 0.32 MPa
